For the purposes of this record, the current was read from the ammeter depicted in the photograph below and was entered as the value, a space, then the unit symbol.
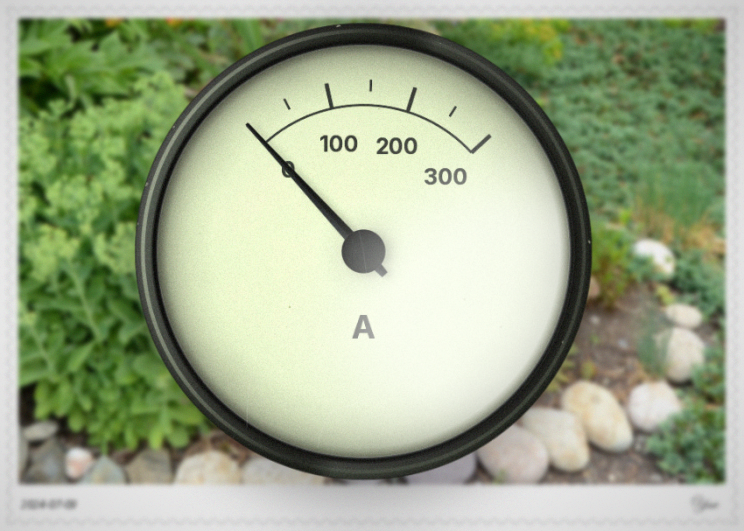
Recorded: 0 A
